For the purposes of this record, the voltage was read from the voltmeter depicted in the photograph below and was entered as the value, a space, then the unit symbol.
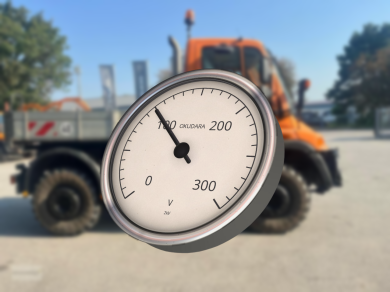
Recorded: 100 V
